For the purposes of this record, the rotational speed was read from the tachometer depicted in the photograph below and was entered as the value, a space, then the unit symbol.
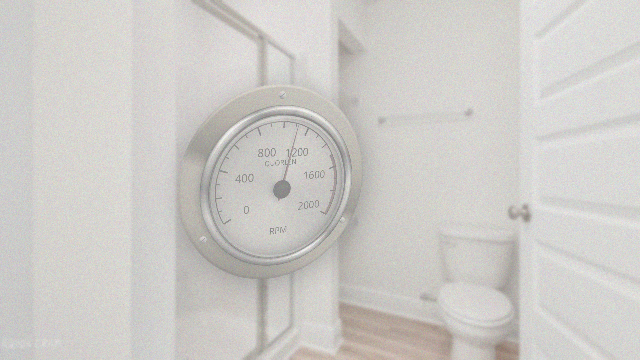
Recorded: 1100 rpm
